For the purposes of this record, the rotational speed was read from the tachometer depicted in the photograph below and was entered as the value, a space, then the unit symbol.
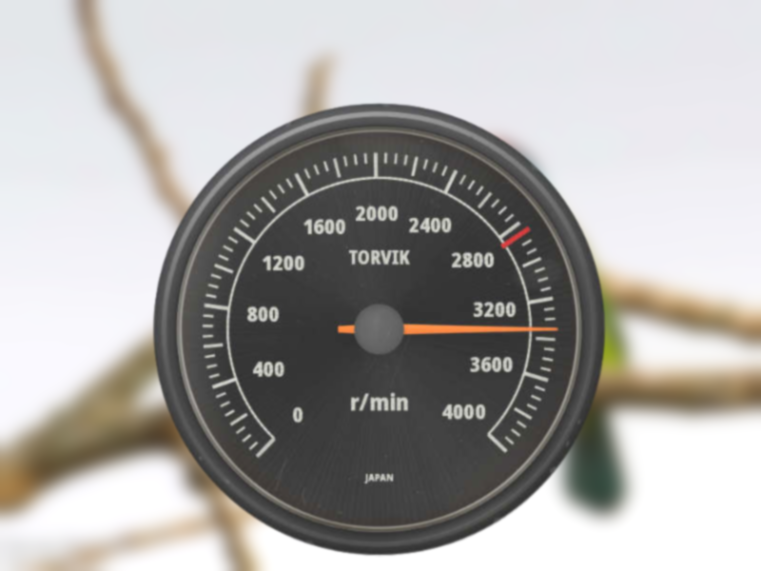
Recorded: 3350 rpm
